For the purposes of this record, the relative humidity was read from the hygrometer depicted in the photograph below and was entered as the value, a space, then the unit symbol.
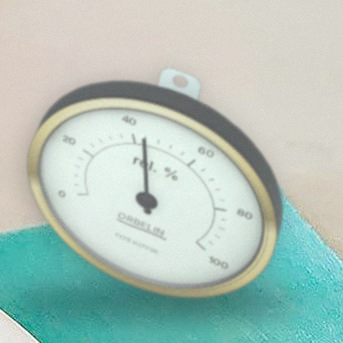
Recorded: 44 %
